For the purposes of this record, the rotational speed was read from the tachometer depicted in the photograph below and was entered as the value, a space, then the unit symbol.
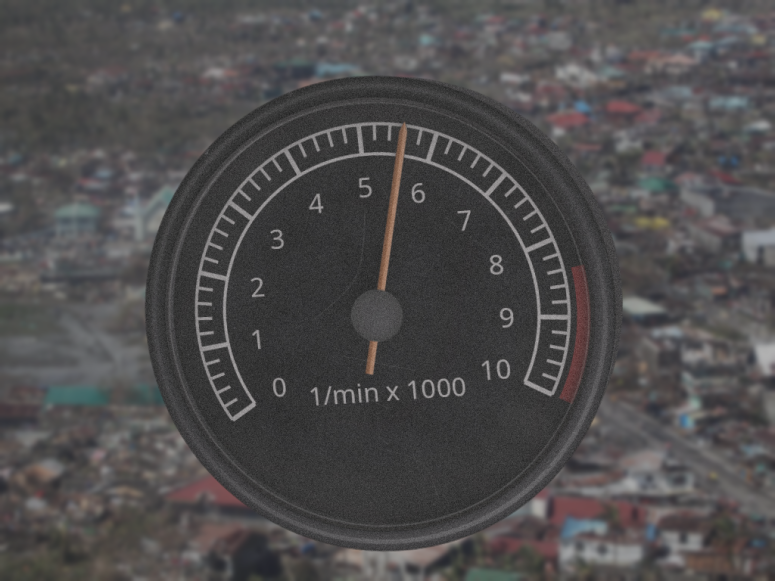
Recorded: 5600 rpm
